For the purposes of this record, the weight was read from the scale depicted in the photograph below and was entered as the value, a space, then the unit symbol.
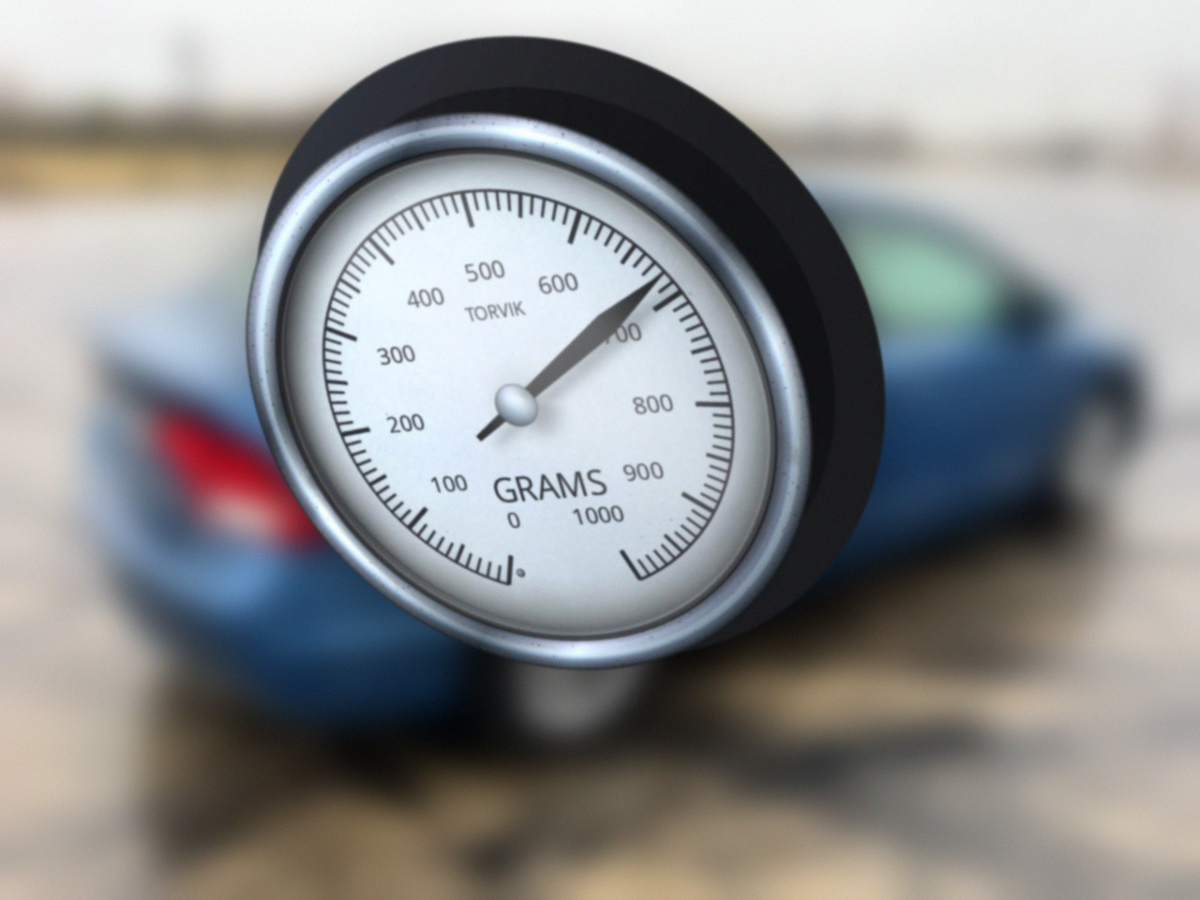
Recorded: 680 g
